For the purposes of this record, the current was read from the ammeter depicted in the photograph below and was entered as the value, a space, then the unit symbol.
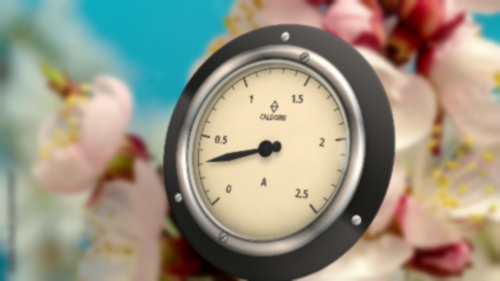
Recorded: 0.3 A
